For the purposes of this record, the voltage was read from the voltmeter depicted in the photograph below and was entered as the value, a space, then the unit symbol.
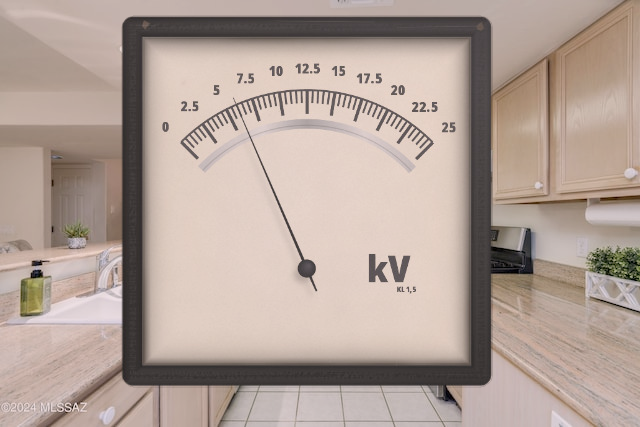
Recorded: 6 kV
